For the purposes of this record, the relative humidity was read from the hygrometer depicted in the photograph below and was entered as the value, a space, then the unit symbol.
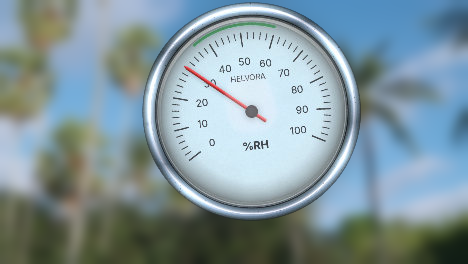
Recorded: 30 %
